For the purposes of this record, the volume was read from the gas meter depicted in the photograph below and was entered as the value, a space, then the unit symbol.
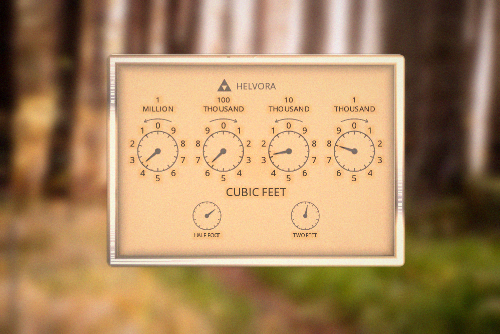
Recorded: 362800 ft³
